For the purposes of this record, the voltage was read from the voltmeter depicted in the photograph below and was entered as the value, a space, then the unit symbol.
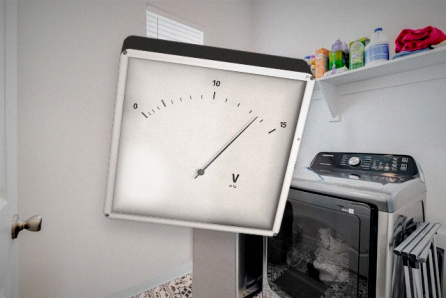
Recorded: 13.5 V
